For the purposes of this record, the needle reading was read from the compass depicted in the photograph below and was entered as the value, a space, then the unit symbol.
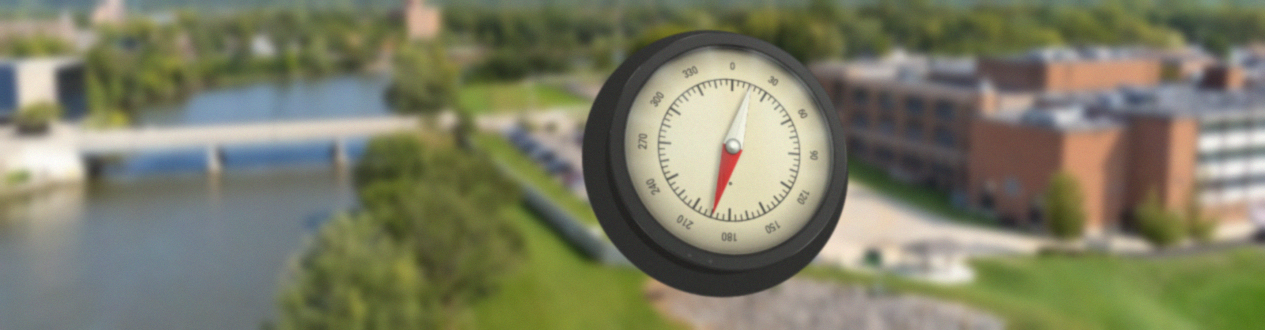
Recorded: 195 °
